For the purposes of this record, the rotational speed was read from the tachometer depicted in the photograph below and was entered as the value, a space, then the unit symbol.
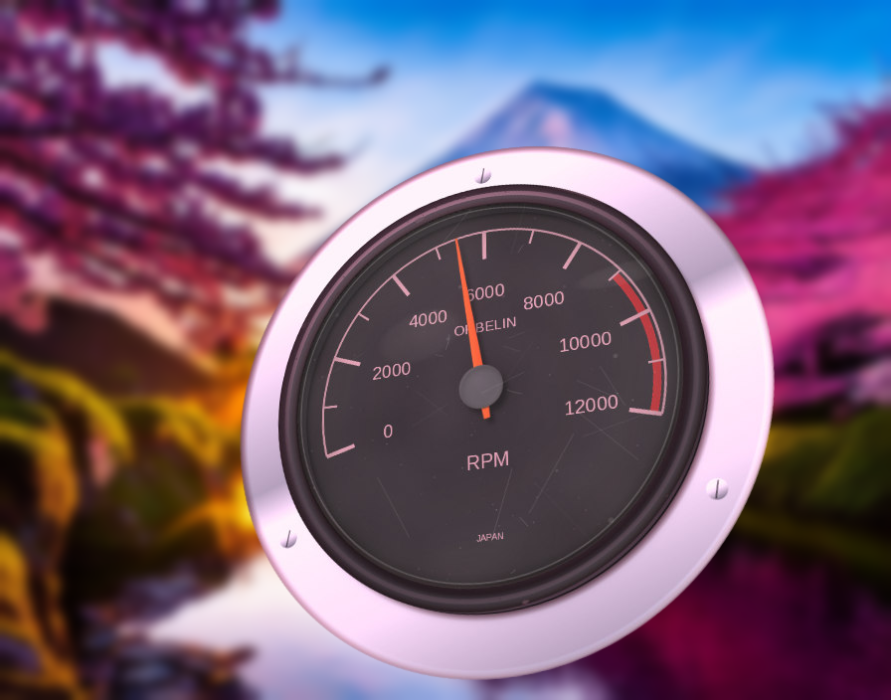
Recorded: 5500 rpm
